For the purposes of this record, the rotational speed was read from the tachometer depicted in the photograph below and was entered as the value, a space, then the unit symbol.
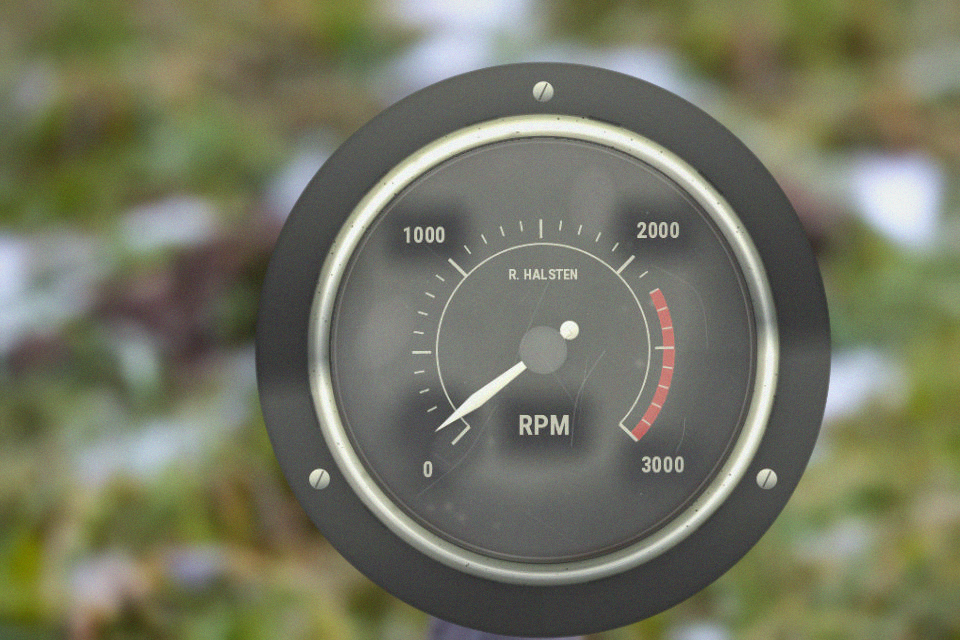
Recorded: 100 rpm
